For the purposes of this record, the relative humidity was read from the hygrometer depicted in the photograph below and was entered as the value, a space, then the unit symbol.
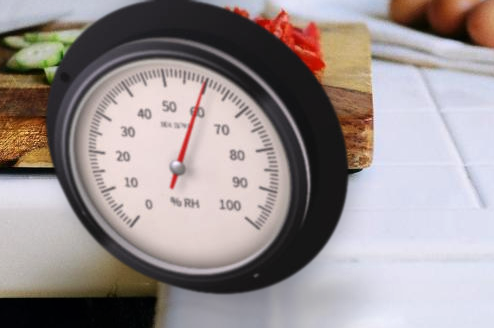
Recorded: 60 %
